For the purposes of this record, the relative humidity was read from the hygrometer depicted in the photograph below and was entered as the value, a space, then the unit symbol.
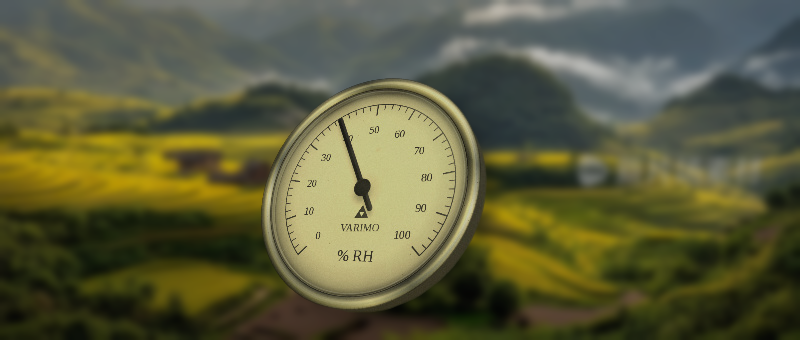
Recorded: 40 %
